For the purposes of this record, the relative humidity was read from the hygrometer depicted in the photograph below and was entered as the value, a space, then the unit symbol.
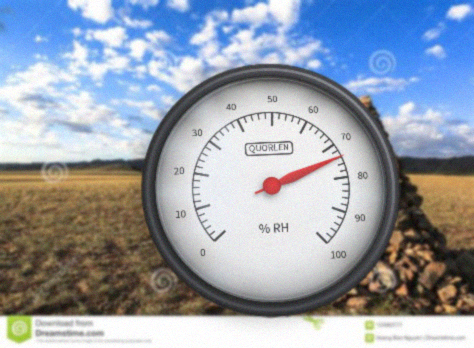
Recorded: 74 %
